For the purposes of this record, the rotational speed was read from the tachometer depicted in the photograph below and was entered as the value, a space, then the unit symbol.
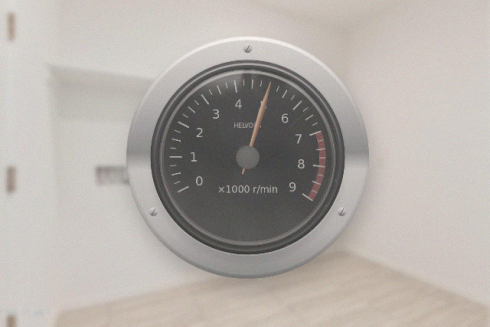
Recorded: 5000 rpm
